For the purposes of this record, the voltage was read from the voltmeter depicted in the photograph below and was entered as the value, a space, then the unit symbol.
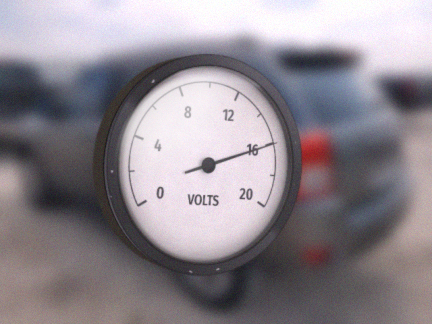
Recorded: 16 V
